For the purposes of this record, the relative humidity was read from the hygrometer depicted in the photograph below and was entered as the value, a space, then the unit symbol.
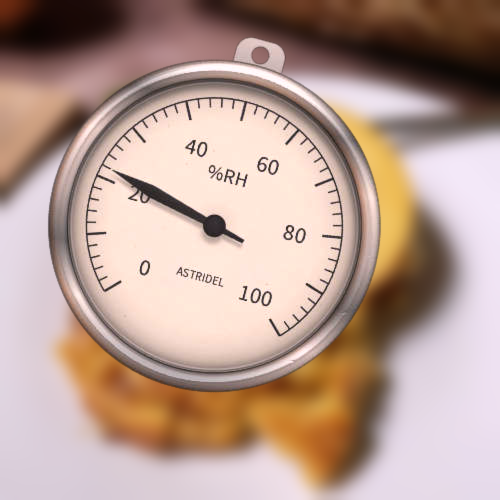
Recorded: 22 %
